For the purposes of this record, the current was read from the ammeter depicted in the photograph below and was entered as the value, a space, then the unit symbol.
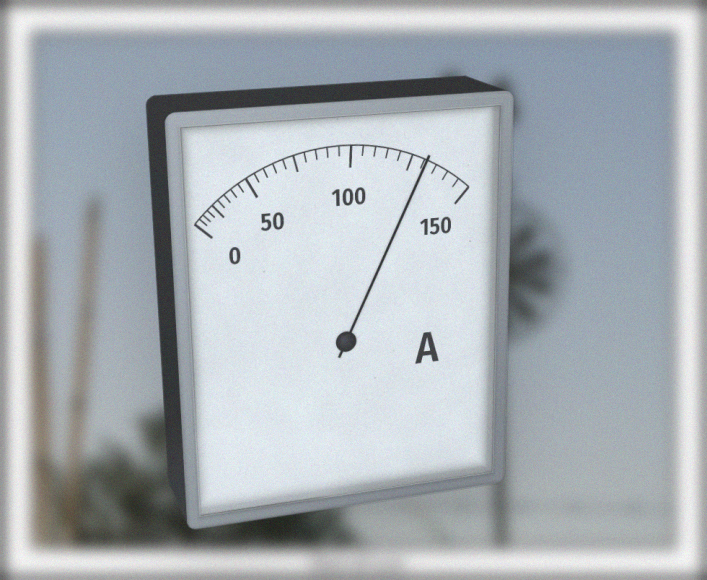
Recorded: 130 A
